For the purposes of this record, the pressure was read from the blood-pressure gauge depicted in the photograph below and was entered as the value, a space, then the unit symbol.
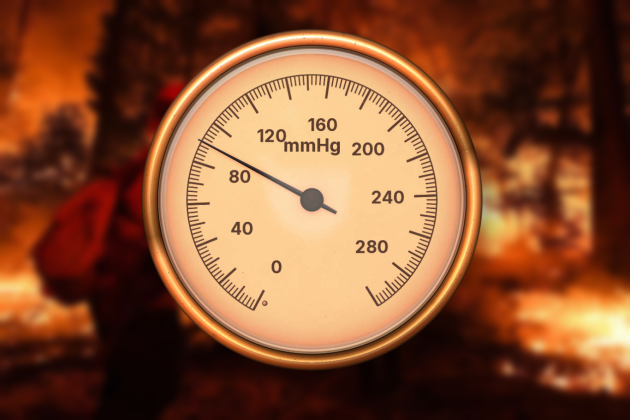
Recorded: 90 mmHg
